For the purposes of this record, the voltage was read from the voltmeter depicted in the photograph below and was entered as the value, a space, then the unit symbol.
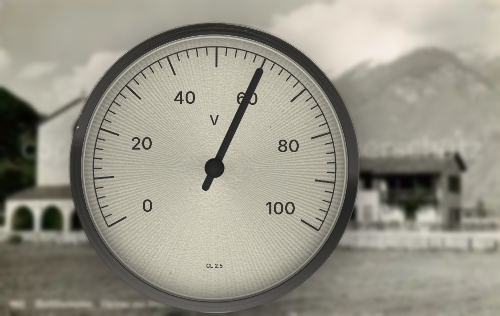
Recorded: 60 V
